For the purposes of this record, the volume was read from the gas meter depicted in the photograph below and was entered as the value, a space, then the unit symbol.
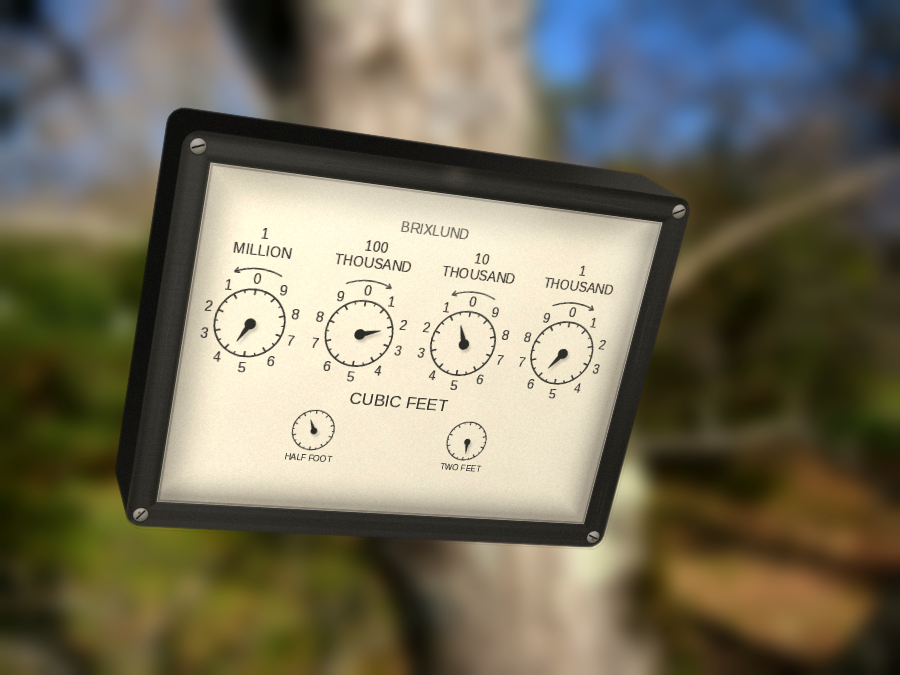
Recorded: 420600 ft³
